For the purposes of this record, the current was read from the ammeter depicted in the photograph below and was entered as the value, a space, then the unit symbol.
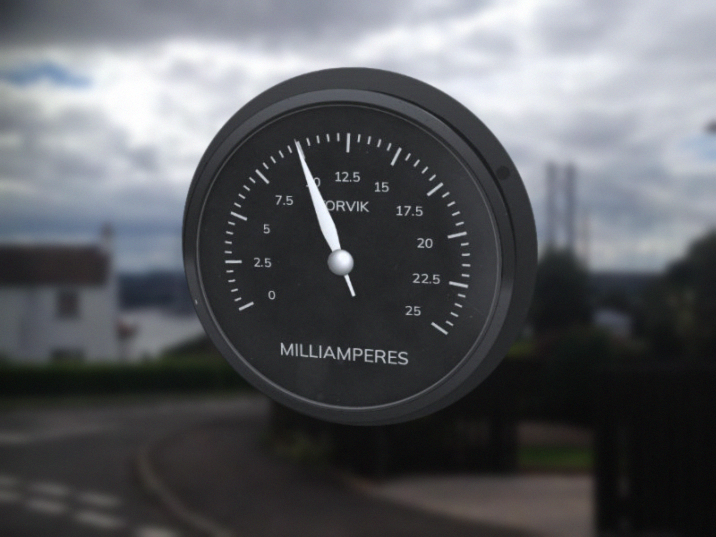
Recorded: 10 mA
